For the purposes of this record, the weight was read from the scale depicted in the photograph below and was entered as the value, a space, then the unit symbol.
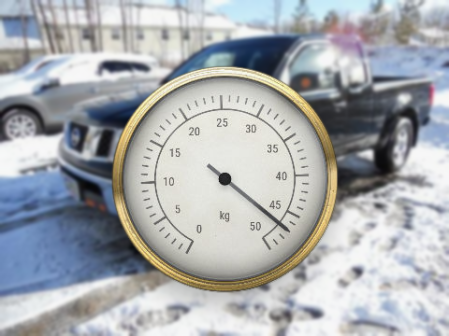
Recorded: 47 kg
